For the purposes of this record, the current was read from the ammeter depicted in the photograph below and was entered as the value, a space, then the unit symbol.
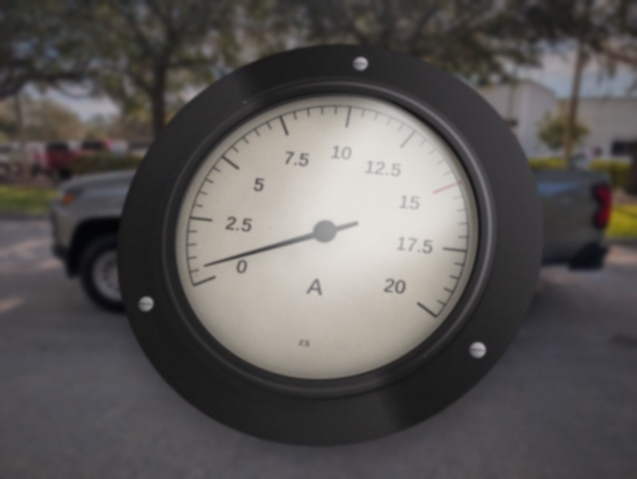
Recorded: 0.5 A
